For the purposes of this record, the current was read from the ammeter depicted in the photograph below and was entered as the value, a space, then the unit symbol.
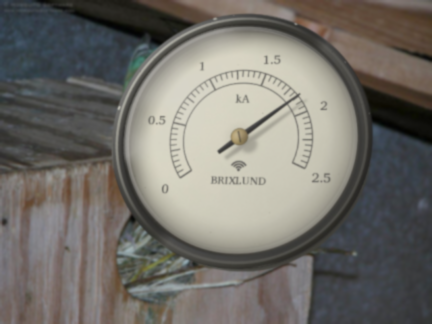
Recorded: 1.85 kA
